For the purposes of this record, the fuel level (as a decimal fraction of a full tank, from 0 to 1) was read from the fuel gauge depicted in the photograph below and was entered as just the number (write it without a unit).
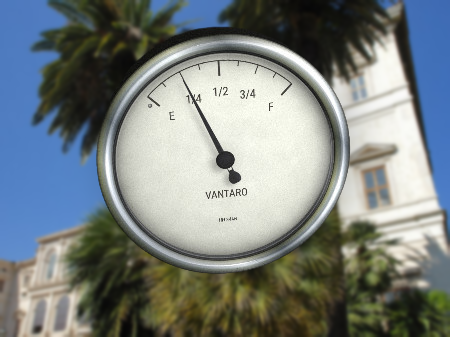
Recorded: 0.25
